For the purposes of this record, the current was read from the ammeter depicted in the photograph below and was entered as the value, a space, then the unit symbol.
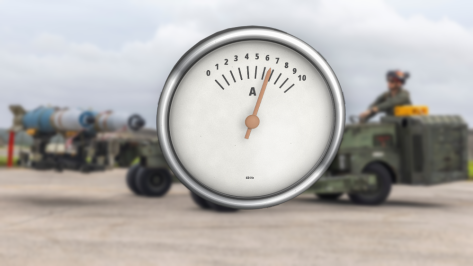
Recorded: 6.5 A
